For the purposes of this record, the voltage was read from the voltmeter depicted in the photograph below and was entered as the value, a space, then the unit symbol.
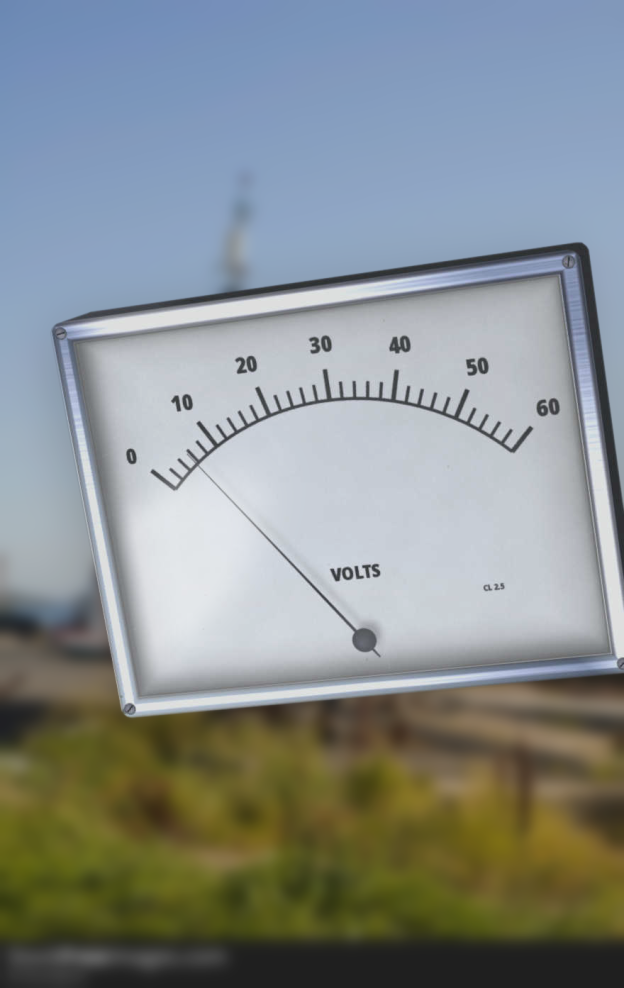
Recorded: 6 V
